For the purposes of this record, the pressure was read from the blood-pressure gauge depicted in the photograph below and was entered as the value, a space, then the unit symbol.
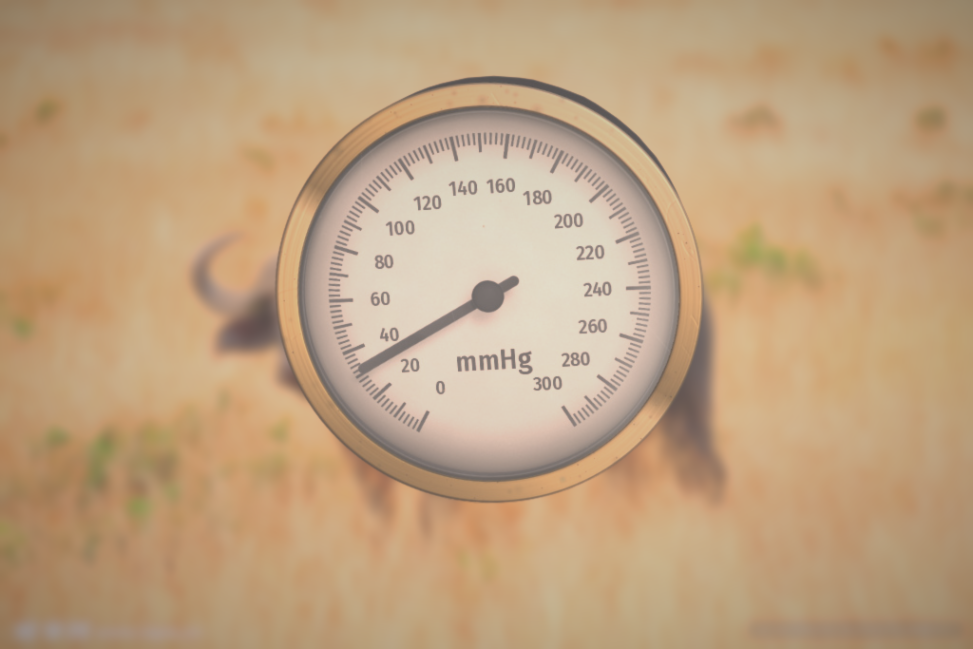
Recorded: 32 mmHg
